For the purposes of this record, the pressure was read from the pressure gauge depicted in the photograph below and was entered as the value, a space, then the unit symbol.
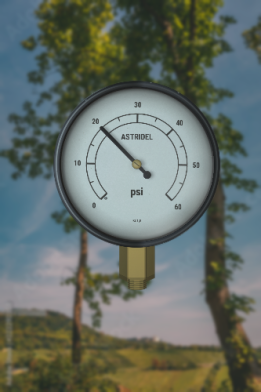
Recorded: 20 psi
